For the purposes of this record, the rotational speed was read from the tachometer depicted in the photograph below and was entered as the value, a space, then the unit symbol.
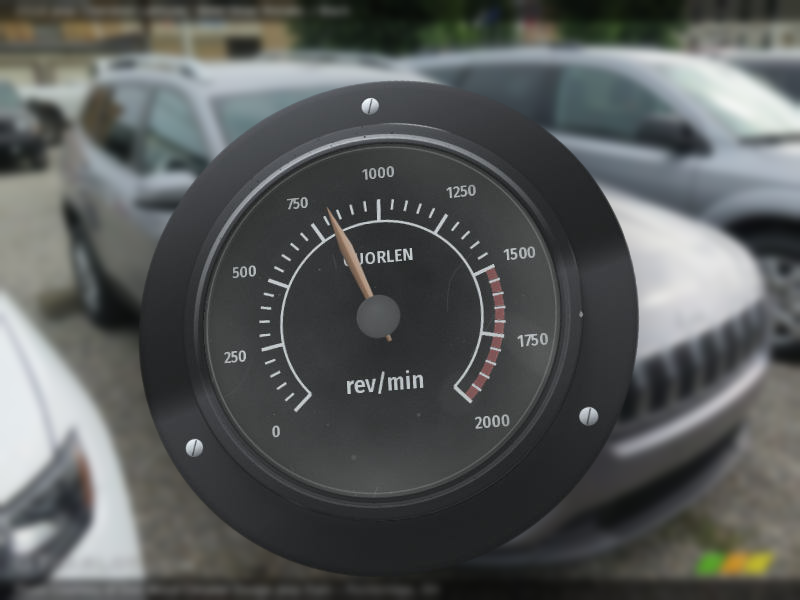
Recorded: 825 rpm
